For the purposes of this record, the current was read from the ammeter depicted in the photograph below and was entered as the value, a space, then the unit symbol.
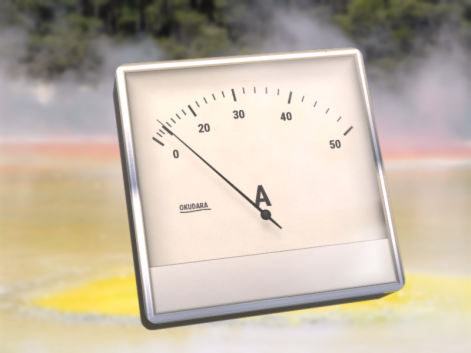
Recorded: 10 A
